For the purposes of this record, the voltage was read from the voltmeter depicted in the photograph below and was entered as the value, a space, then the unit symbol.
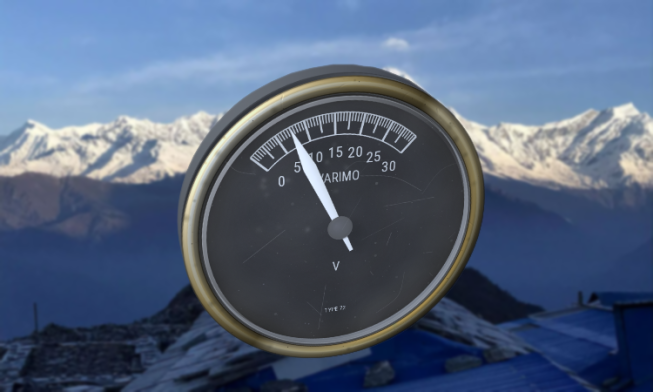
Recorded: 7.5 V
